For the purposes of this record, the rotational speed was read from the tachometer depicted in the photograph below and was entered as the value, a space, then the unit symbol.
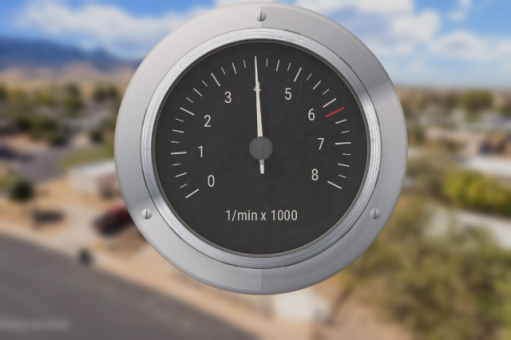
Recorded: 4000 rpm
